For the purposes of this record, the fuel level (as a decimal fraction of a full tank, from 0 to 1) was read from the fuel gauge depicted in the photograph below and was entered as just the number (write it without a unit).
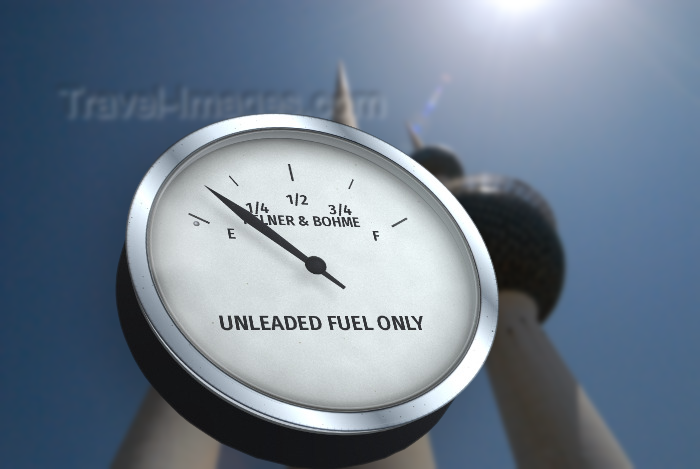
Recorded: 0.125
